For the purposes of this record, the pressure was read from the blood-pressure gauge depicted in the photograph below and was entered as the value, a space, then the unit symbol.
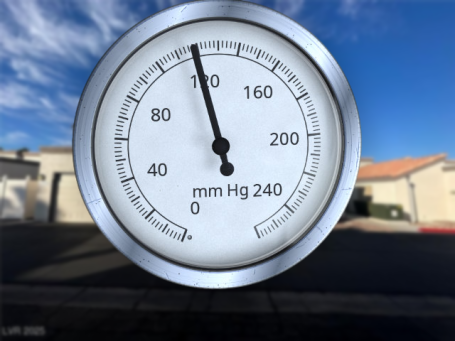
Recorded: 118 mmHg
